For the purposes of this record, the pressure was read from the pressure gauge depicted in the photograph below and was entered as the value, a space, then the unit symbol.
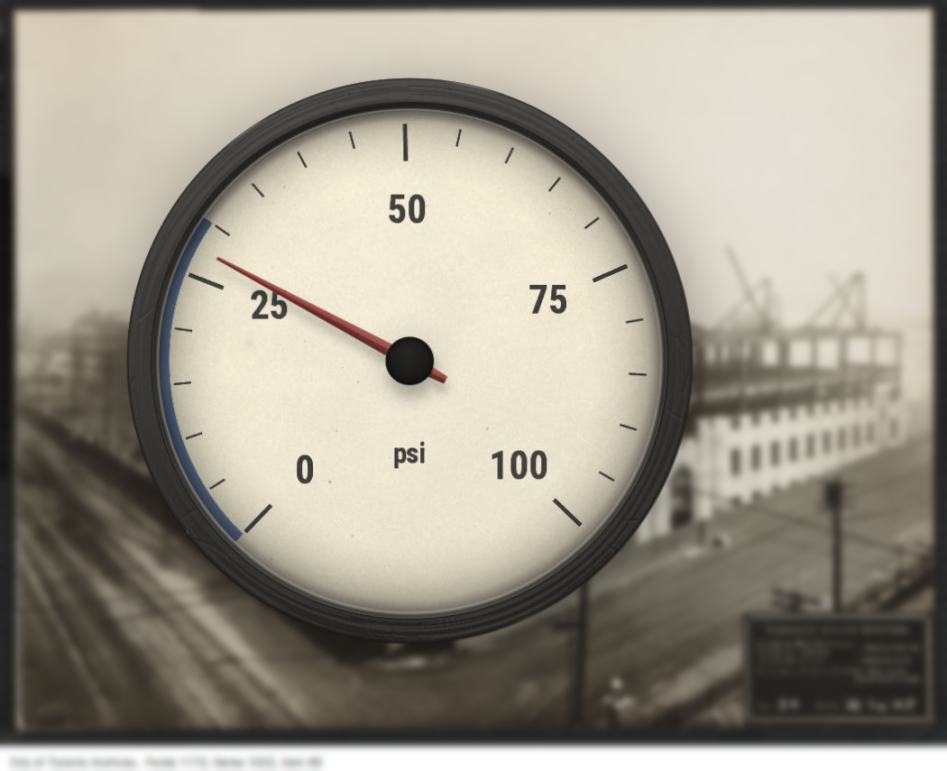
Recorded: 27.5 psi
